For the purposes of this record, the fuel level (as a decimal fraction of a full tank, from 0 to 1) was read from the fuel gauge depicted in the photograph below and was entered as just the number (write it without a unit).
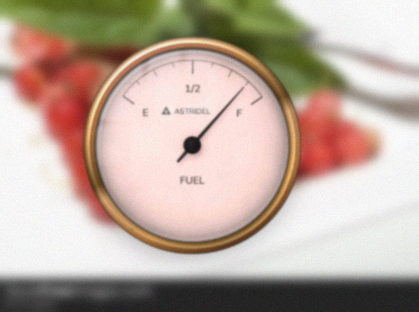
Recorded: 0.875
